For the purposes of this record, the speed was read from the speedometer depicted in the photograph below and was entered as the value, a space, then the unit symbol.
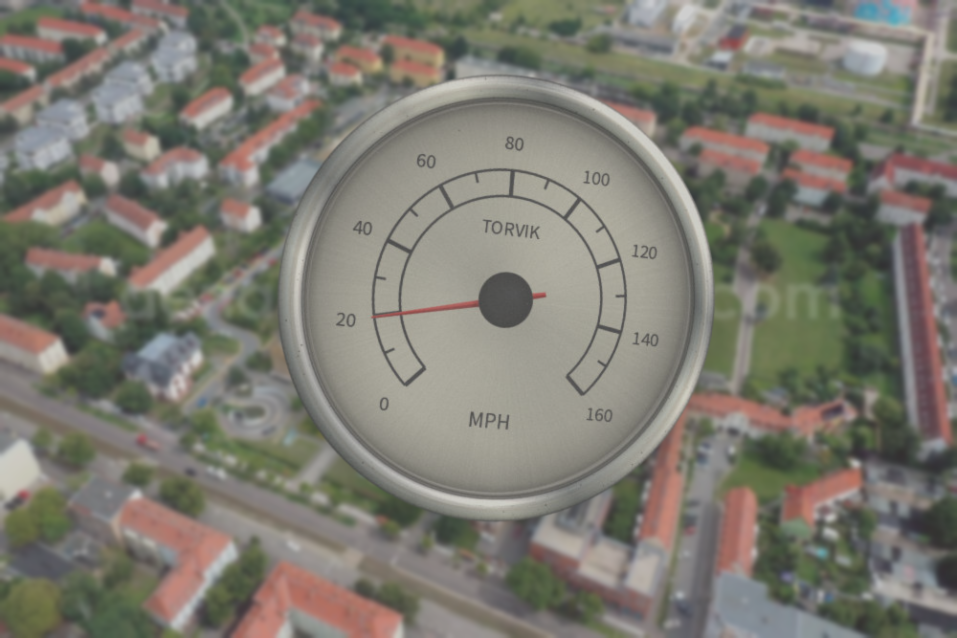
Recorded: 20 mph
